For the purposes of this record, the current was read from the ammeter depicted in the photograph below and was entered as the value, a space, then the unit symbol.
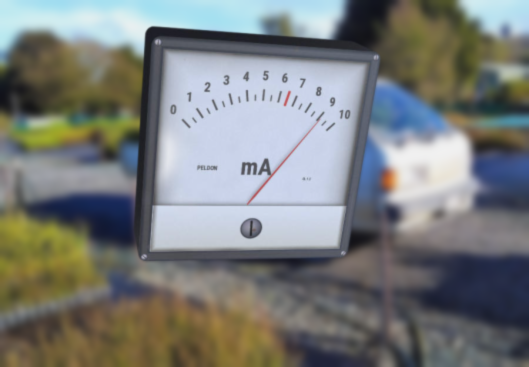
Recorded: 9 mA
